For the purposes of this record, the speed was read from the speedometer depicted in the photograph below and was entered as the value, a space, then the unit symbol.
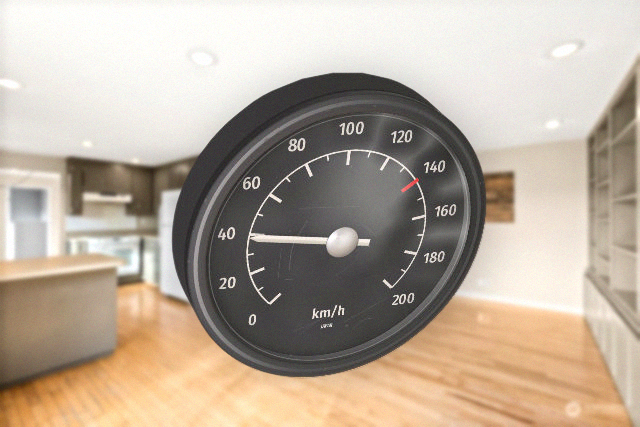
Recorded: 40 km/h
